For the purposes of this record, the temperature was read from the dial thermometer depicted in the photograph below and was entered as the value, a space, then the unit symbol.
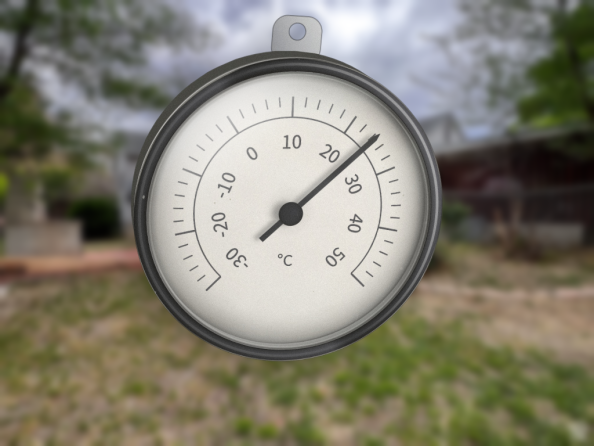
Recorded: 24 °C
